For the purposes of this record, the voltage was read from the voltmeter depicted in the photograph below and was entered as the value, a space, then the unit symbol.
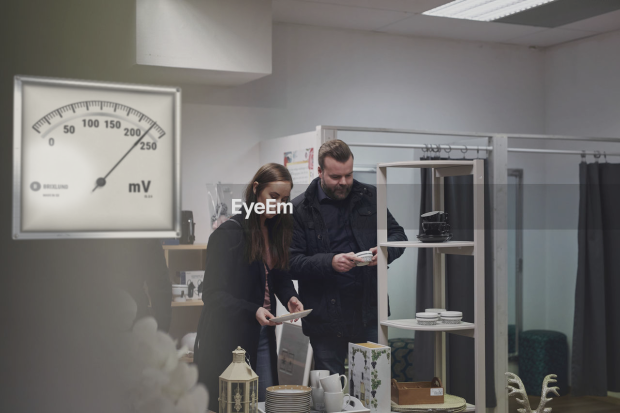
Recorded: 225 mV
